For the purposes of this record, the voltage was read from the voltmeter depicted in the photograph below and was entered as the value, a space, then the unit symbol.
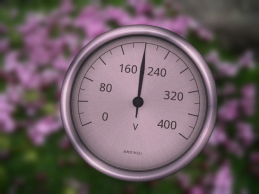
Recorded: 200 V
